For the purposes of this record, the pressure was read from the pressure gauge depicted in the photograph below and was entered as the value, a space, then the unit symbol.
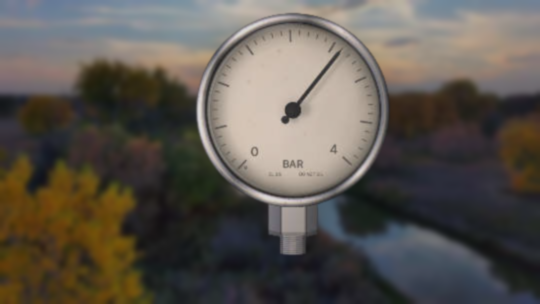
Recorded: 2.6 bar
